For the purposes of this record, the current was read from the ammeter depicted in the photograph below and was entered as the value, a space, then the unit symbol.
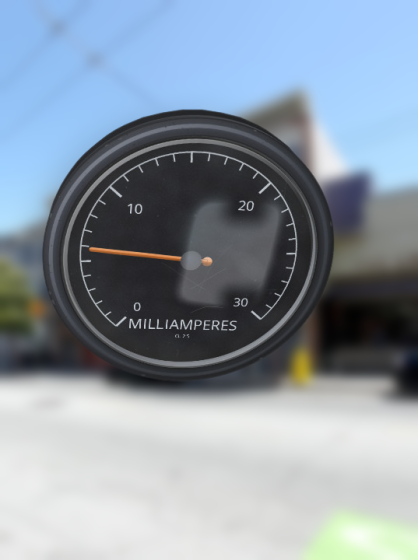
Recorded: 6 mA
